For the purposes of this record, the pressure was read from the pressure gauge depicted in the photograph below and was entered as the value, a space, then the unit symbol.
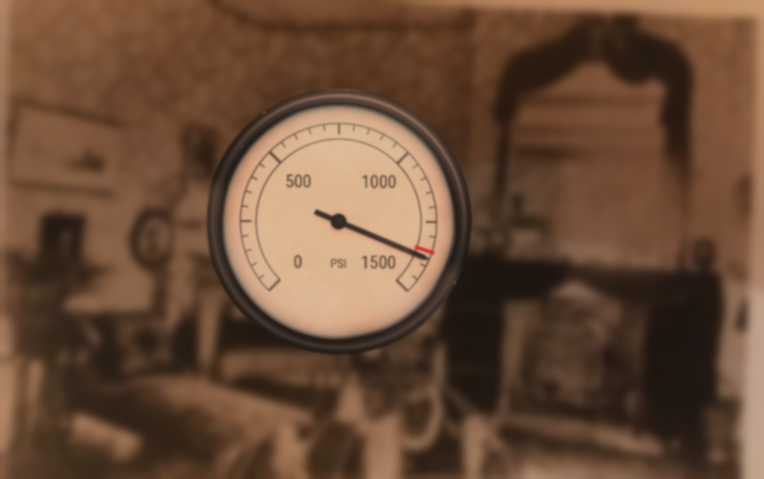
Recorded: 1375 psi
